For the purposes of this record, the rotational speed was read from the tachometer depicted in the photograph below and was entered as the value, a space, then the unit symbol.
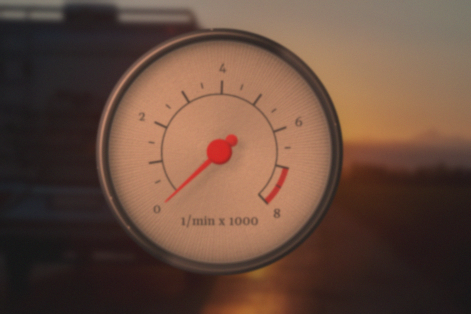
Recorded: 0 rpm
